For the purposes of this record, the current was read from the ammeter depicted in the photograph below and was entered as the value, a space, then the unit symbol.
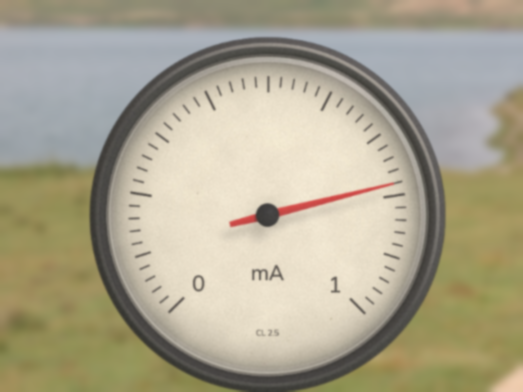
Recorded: 0.78 mA
